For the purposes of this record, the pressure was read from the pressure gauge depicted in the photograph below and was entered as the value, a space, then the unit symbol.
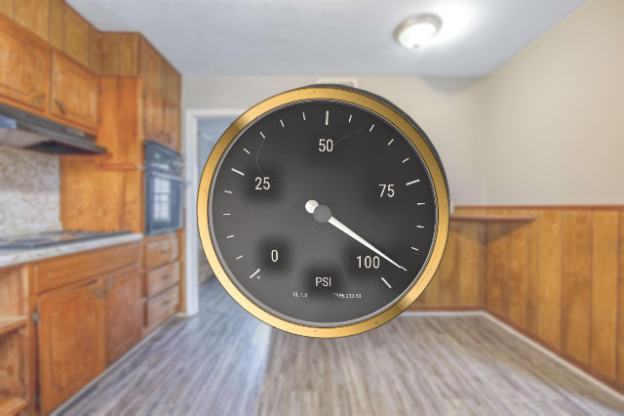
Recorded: 95 psi
